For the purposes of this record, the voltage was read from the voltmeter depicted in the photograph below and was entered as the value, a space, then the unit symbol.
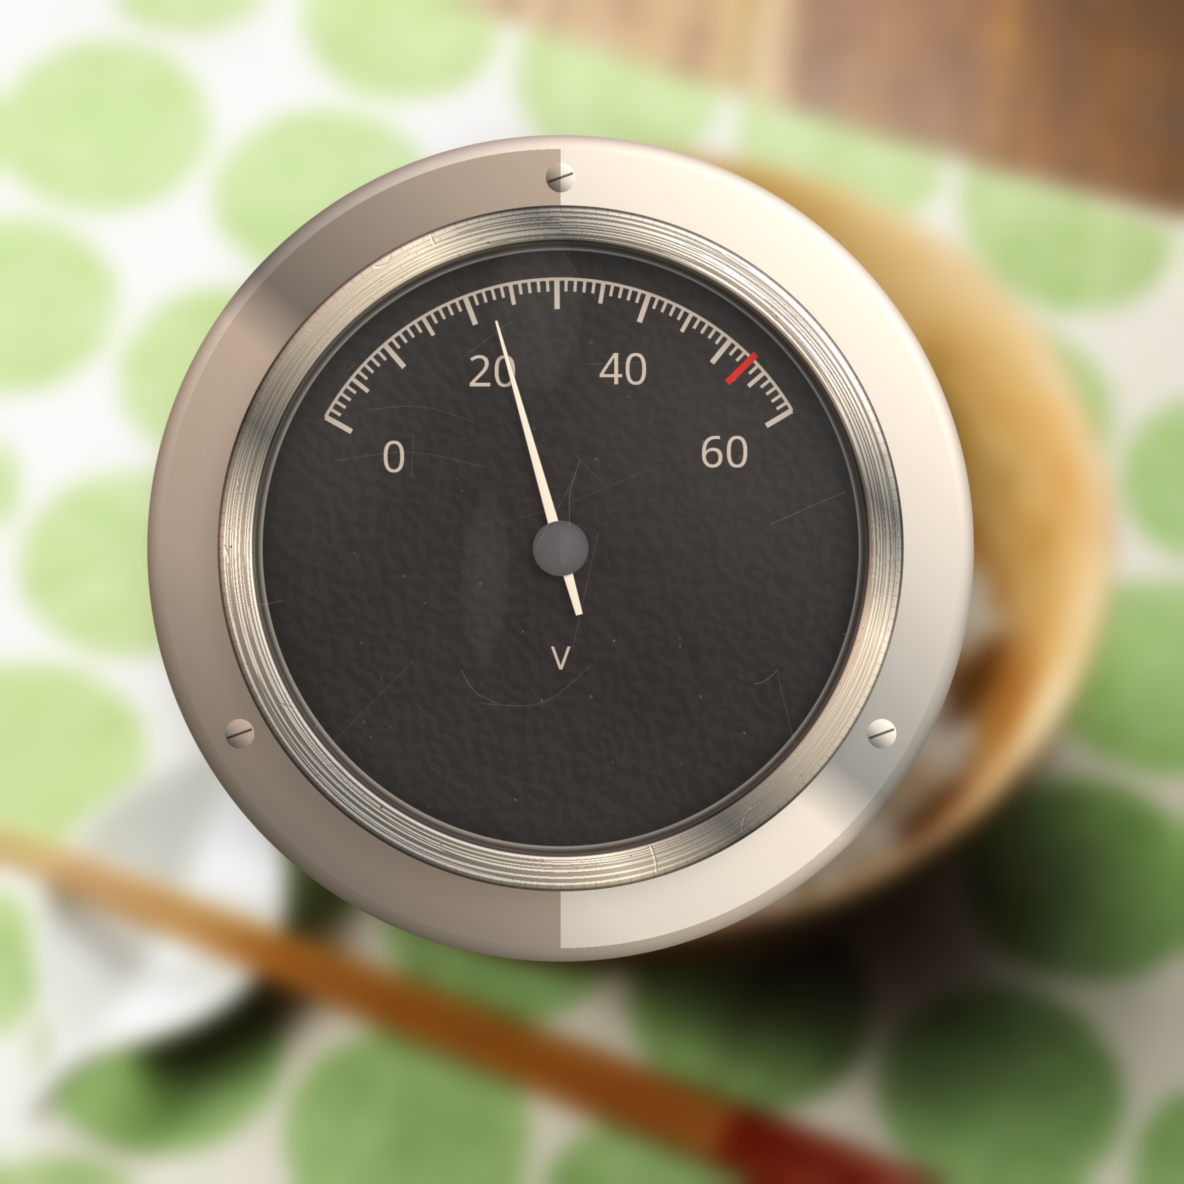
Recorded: 22.5 V
